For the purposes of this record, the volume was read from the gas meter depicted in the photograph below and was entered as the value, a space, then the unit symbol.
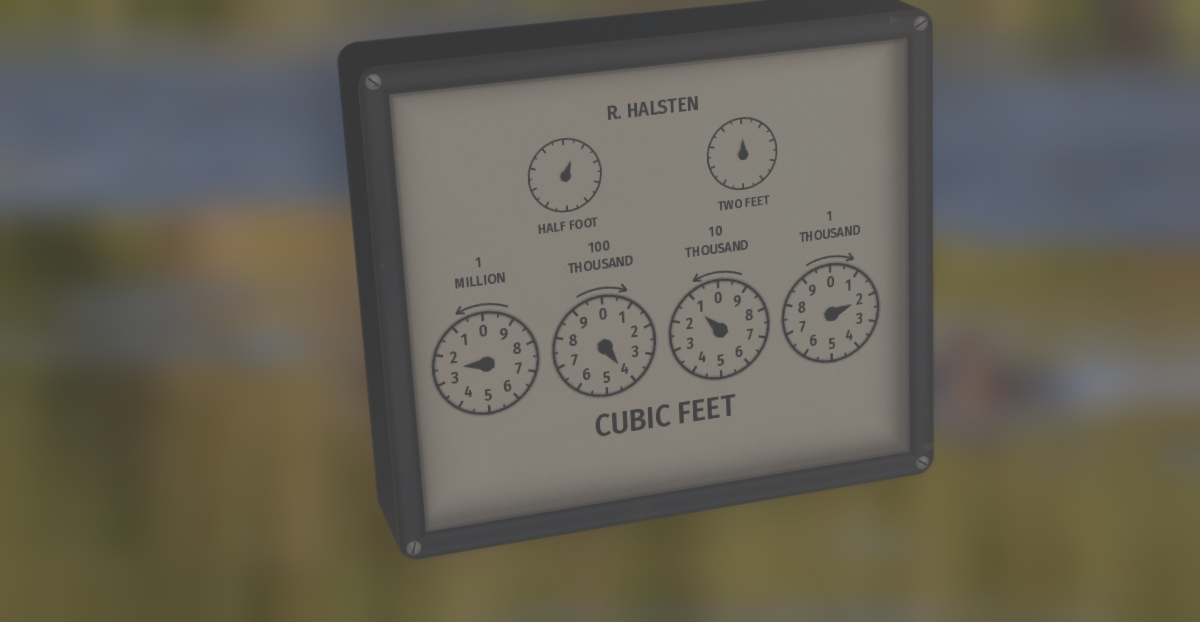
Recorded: 241200 ft³
